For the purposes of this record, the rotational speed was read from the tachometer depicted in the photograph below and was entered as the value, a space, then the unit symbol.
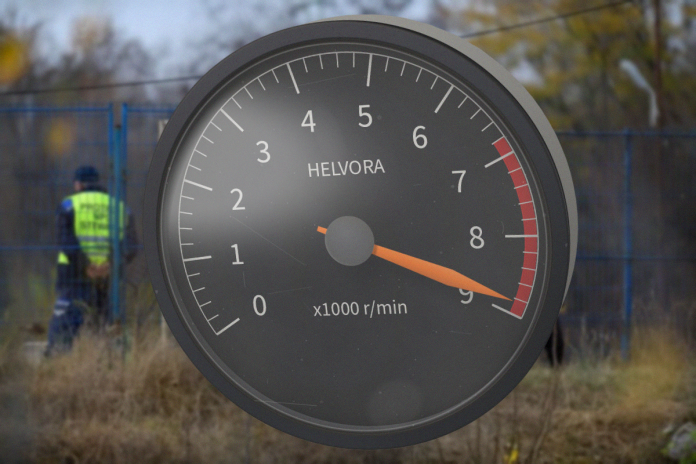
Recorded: 8800 rpm
